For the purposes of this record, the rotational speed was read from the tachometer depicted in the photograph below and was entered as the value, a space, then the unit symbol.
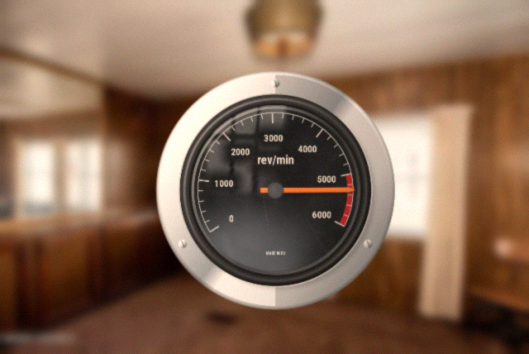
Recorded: 5300 rpm
